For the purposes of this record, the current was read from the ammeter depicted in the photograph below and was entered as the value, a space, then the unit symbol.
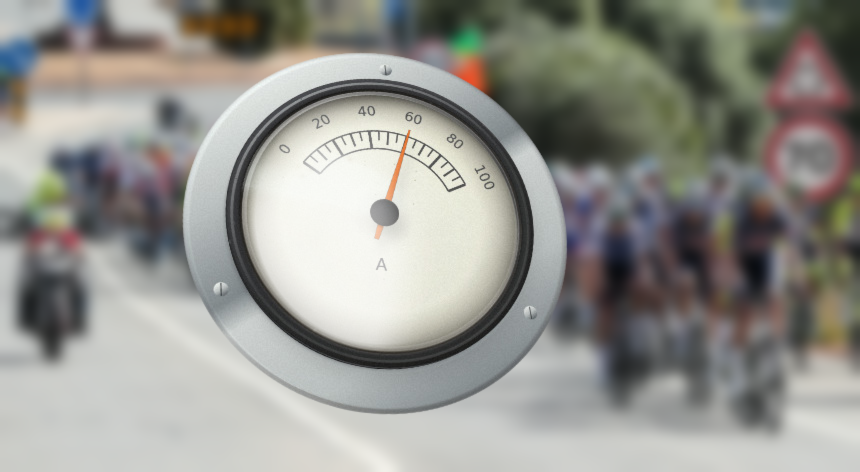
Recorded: 60 A
